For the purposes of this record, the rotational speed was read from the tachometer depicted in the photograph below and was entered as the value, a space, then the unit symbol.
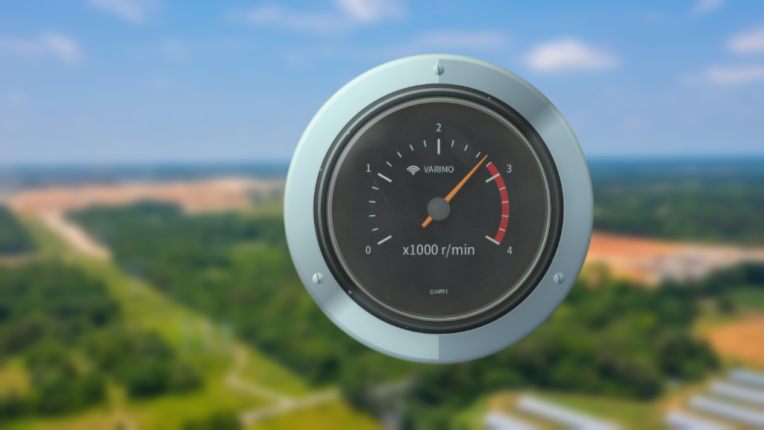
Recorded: 2700 rpm
